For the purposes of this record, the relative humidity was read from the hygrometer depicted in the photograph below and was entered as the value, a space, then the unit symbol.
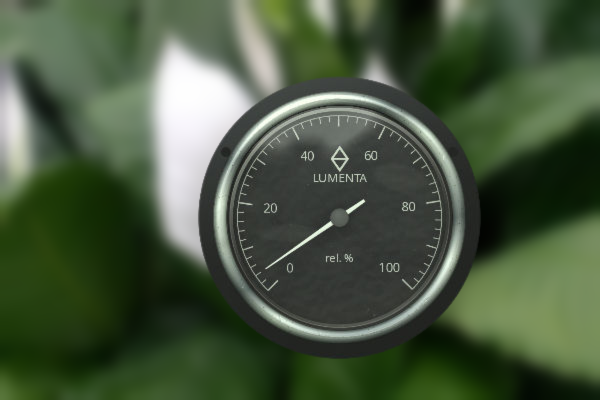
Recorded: 4 %
